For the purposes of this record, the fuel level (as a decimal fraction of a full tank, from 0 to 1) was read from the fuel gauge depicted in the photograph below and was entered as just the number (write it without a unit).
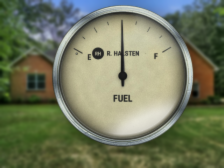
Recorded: 0.5
